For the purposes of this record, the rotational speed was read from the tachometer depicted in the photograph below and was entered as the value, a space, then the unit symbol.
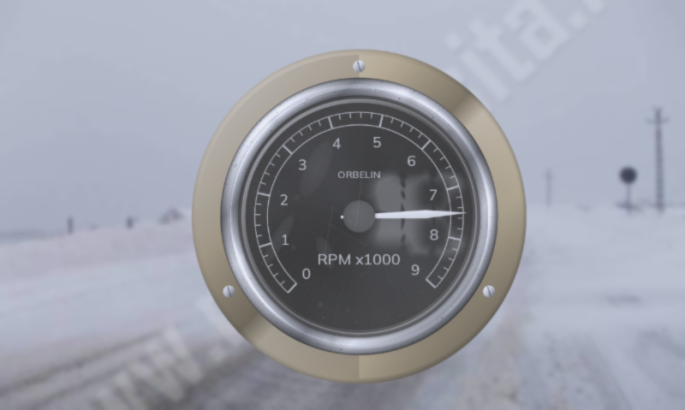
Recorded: 7500 rpm
